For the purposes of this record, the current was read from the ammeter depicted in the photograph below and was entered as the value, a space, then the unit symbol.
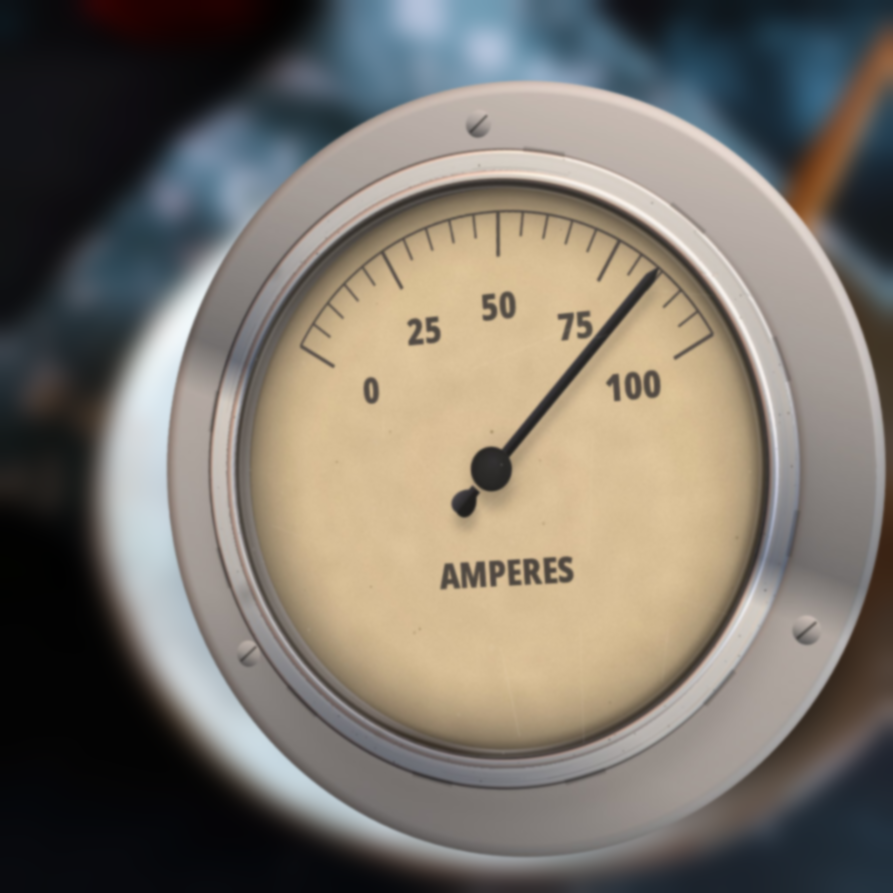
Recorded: 85 A
